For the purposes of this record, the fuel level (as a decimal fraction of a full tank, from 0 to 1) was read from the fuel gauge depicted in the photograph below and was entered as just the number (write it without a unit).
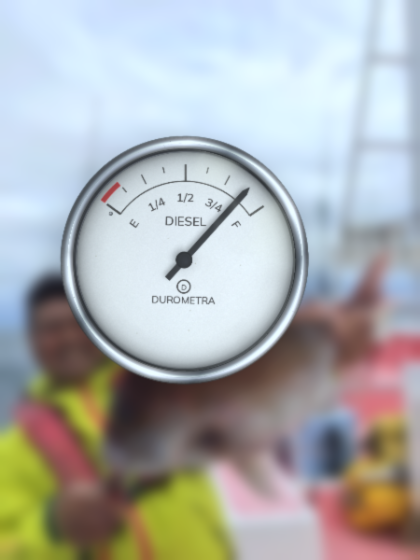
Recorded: 0.875
